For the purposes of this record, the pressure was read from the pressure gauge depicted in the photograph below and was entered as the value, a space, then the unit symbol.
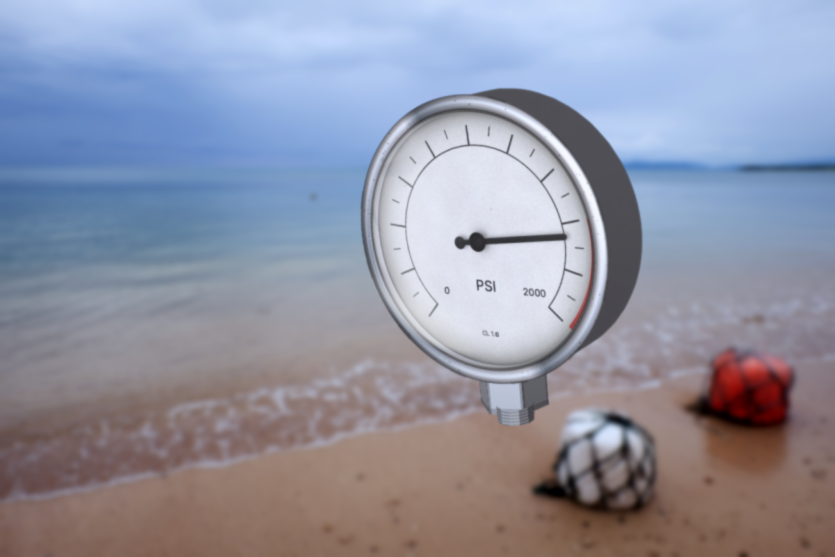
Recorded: 1650 psi
